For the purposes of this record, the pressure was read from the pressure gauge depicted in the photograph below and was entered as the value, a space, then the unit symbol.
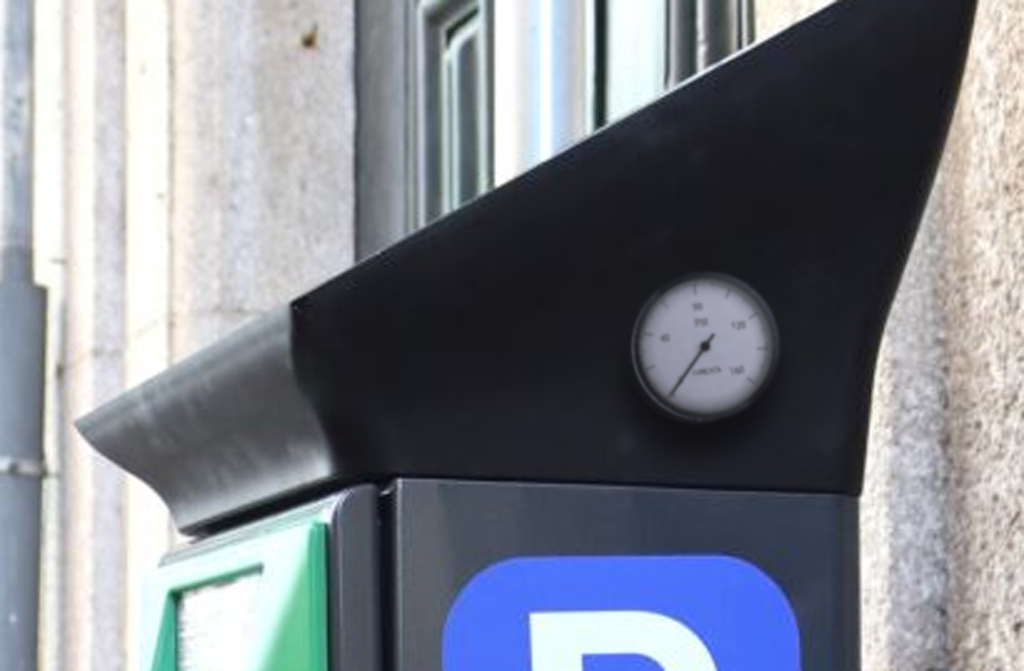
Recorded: 0 psi
